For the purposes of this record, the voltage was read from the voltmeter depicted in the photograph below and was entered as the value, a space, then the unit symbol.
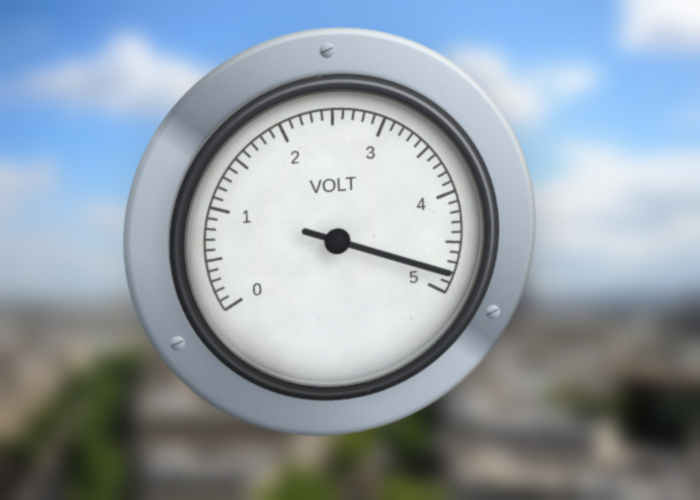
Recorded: 4.8 V
